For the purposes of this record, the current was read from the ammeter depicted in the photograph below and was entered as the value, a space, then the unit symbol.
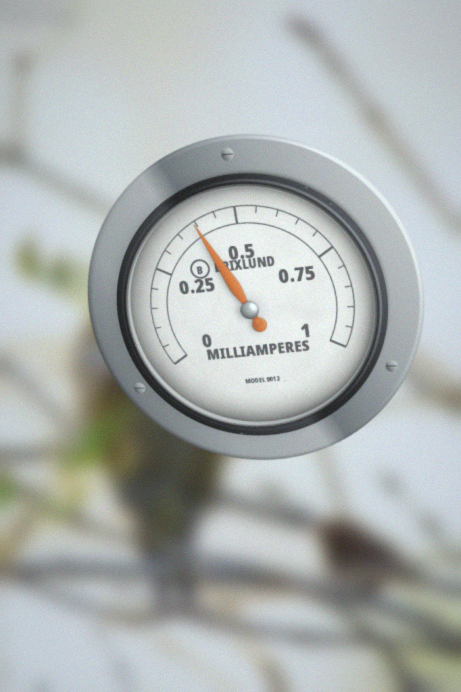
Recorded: 0.4 mA
